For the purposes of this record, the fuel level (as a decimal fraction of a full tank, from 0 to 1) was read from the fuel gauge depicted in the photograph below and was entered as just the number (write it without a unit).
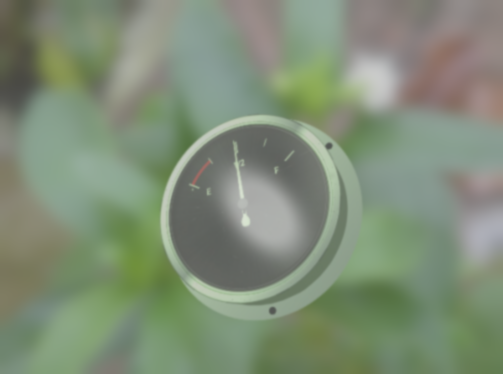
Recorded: 0.5
